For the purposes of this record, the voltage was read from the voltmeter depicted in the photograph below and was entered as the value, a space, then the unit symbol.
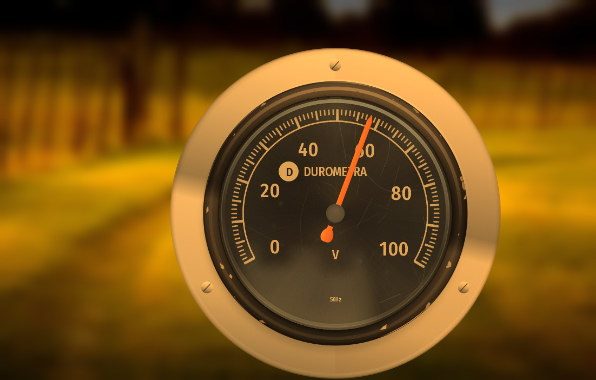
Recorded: 58 V
